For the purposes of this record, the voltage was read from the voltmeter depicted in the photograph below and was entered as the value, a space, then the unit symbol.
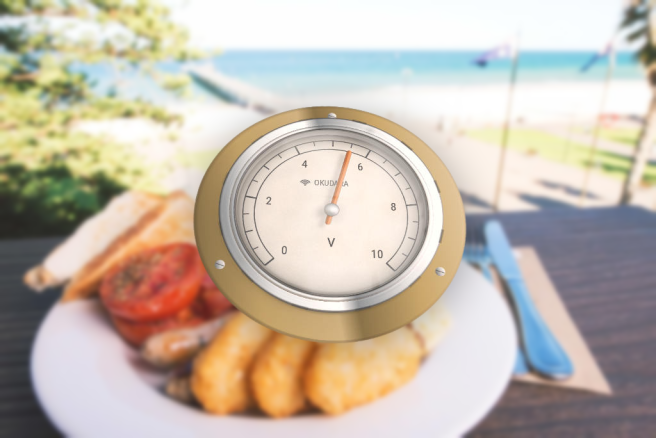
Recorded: 5.5 V
